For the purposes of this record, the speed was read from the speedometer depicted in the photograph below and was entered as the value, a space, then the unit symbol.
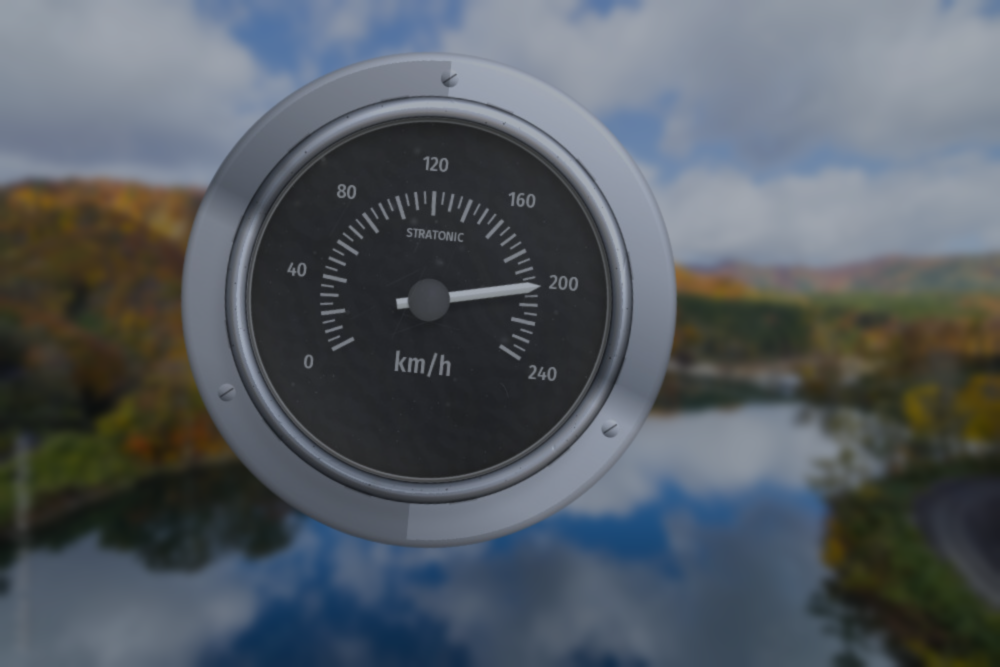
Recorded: 200 km/h
